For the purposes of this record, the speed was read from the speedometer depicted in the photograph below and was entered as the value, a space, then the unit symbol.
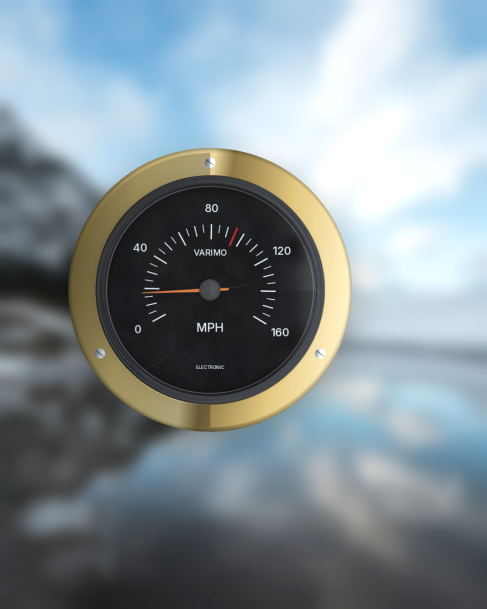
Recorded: 17.5 mph
